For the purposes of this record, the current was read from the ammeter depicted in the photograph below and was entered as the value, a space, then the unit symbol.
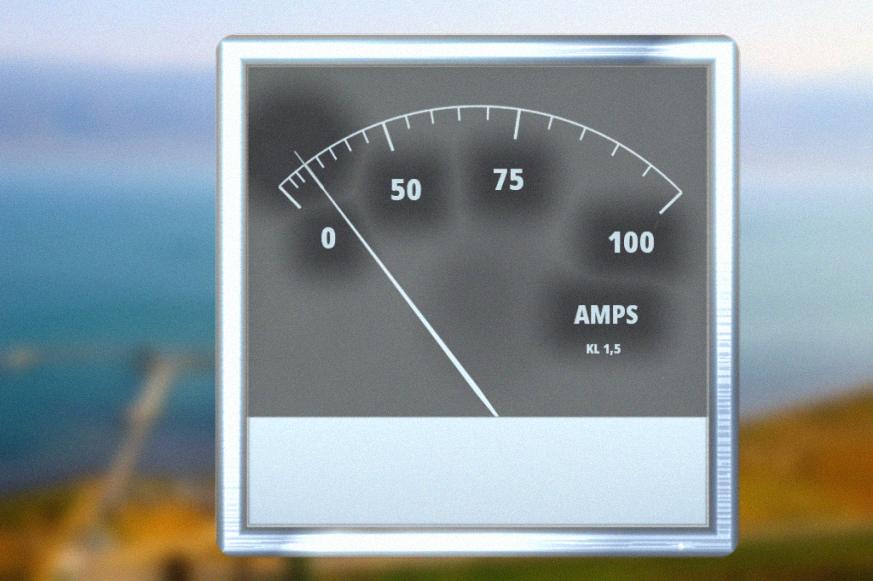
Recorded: 25 A
